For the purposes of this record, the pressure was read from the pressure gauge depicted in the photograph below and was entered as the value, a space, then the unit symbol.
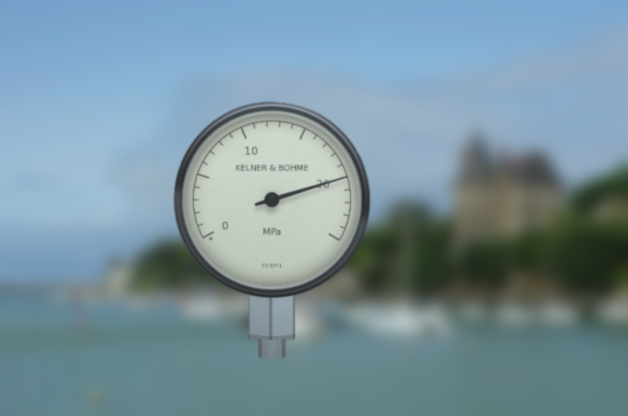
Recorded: 20 MPa
